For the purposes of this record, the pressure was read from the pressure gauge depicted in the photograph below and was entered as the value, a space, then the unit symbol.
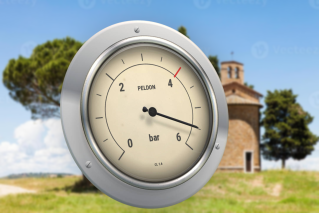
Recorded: 5.5 bar
